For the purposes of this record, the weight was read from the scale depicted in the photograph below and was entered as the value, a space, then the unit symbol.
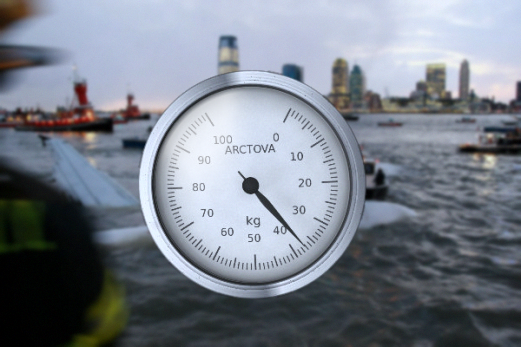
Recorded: 37 kg
